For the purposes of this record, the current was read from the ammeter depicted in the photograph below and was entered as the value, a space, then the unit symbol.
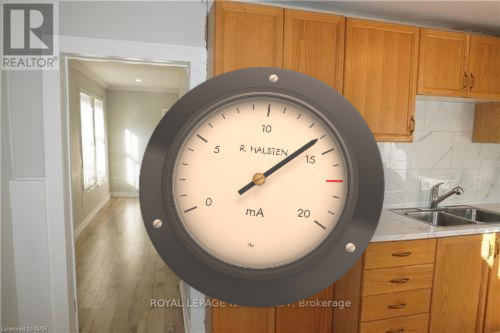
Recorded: 14 mA
